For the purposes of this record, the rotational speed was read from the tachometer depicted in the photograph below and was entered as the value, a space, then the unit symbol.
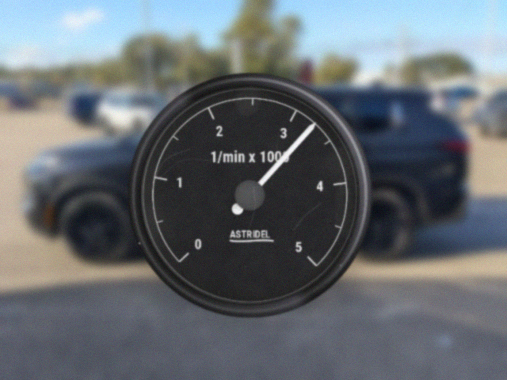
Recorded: 3250 rpm
